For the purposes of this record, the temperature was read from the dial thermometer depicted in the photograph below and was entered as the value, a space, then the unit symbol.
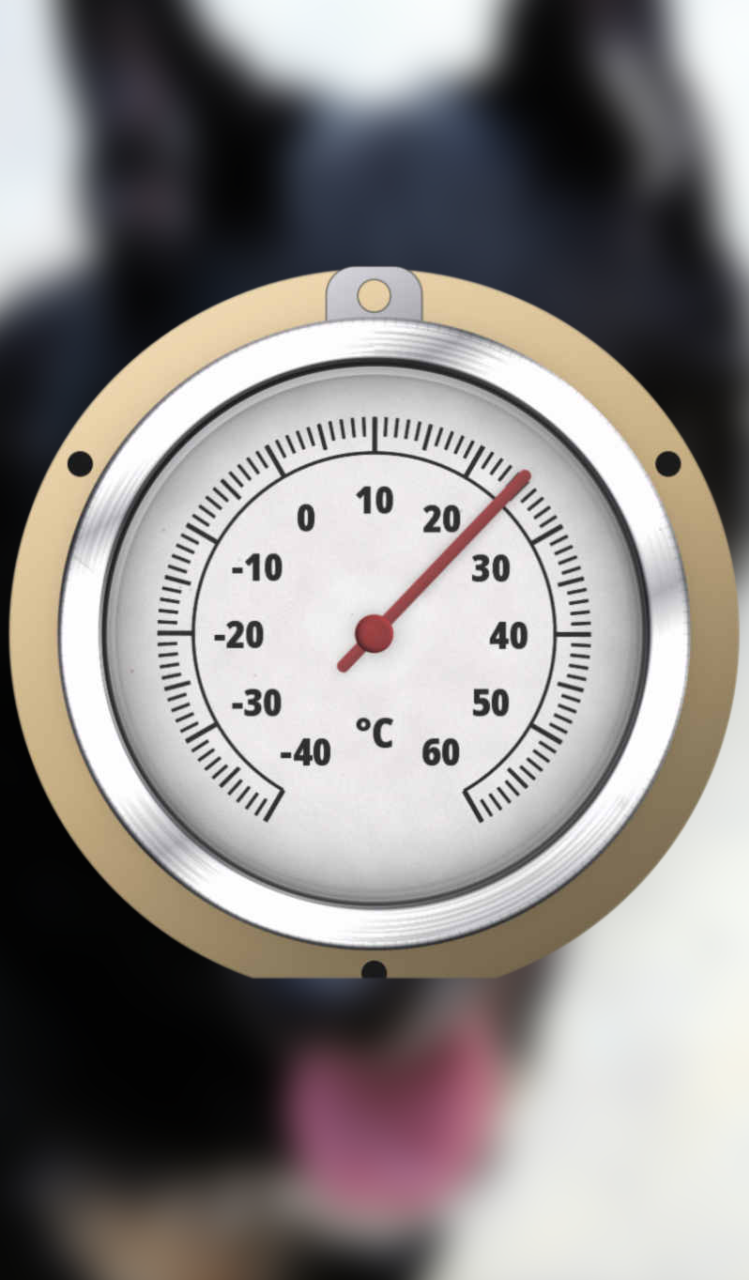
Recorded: 24.5 °C
